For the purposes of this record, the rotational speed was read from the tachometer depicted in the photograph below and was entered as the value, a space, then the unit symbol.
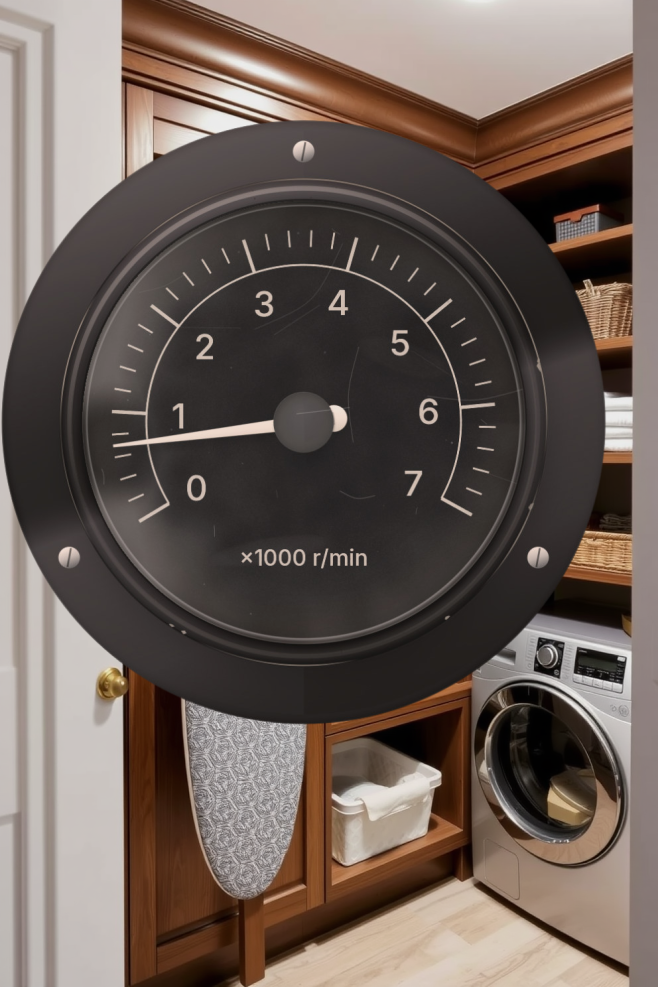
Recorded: 700 rpm
